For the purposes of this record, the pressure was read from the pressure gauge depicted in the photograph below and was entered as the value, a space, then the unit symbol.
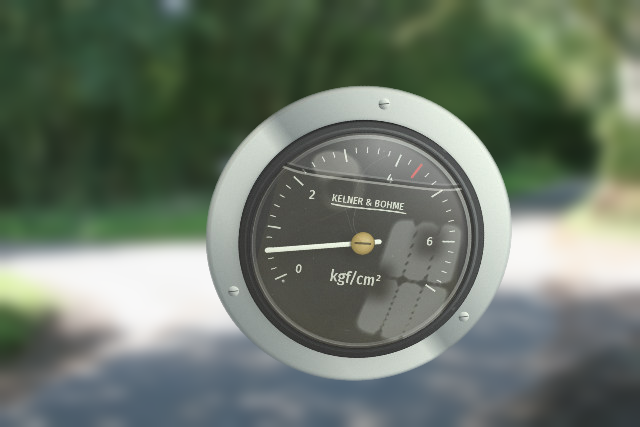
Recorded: 0.6 kg/cm²
